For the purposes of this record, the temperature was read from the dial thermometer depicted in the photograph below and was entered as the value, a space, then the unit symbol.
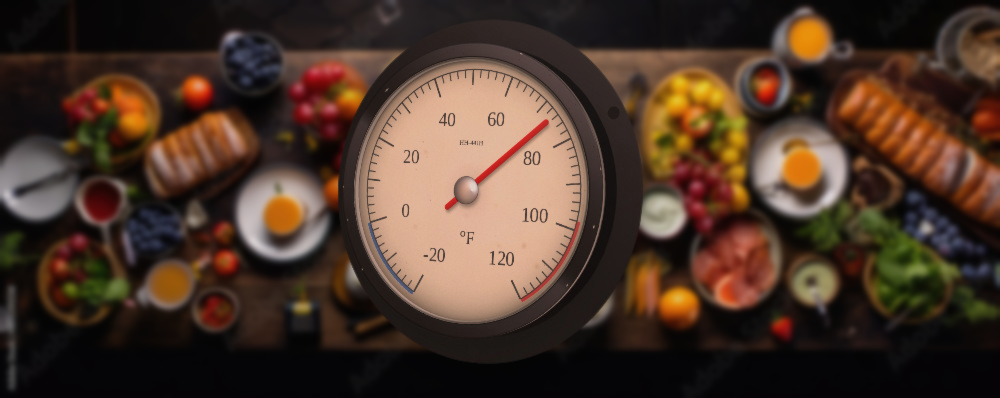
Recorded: 74 °F
